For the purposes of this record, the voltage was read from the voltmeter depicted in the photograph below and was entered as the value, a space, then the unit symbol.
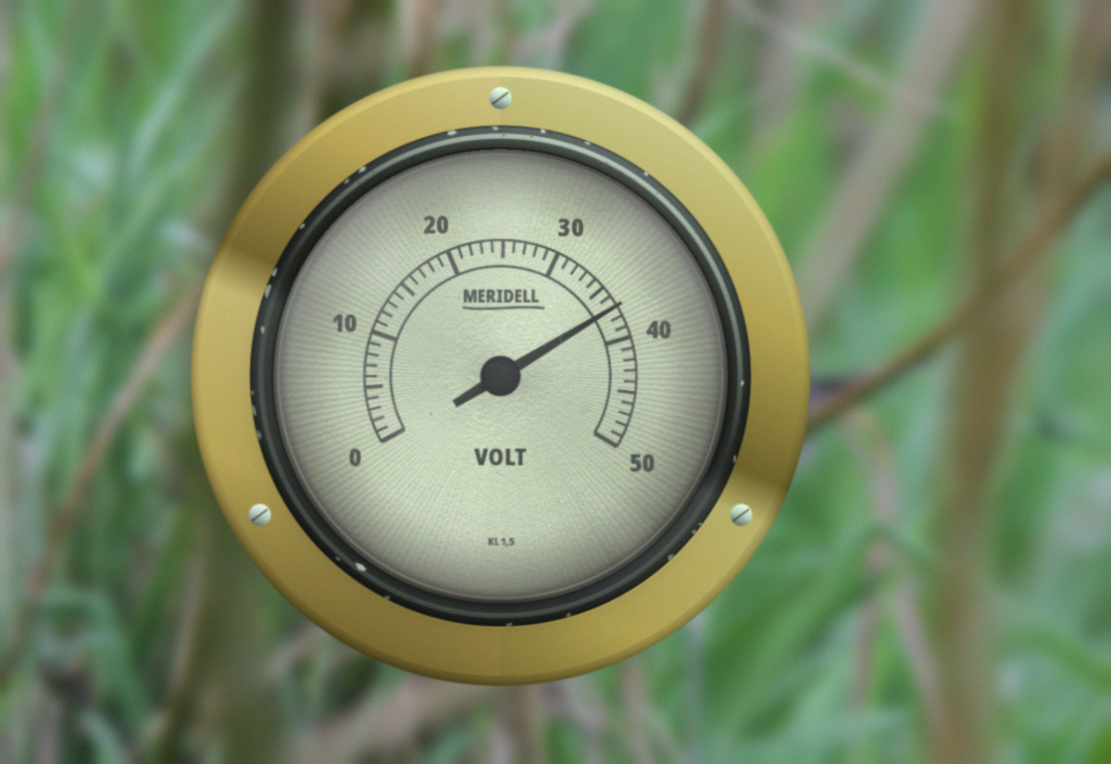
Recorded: 37 V
